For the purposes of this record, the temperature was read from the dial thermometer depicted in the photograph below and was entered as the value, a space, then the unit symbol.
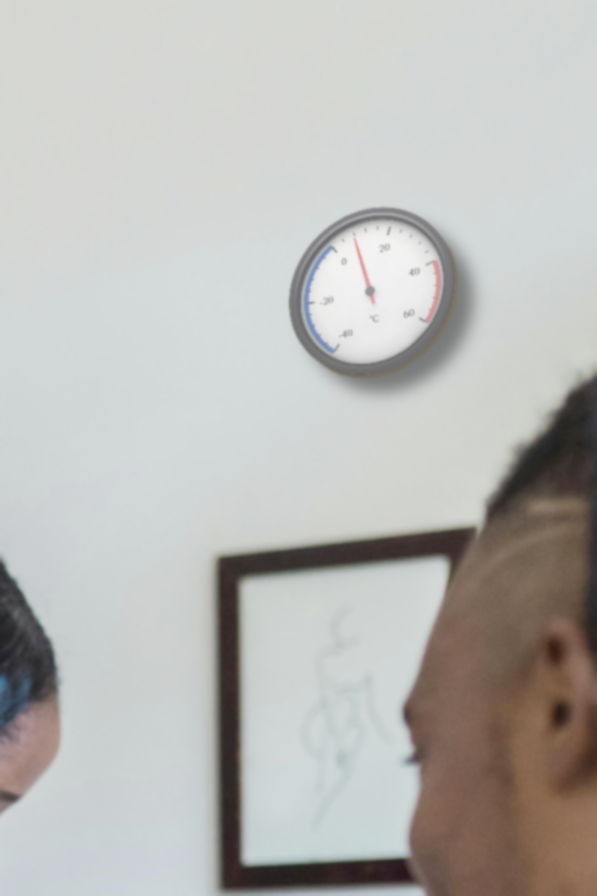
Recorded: 8 °C
